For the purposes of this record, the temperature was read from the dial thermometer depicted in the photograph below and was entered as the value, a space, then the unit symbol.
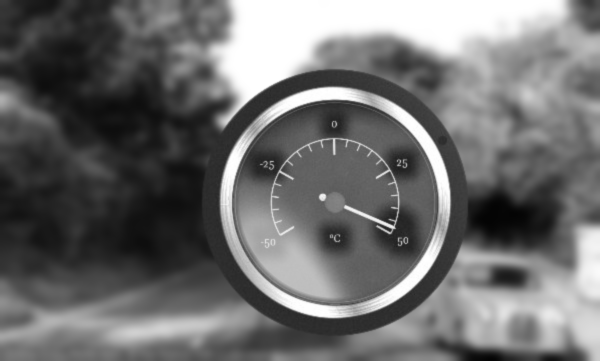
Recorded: 47.5 °C
